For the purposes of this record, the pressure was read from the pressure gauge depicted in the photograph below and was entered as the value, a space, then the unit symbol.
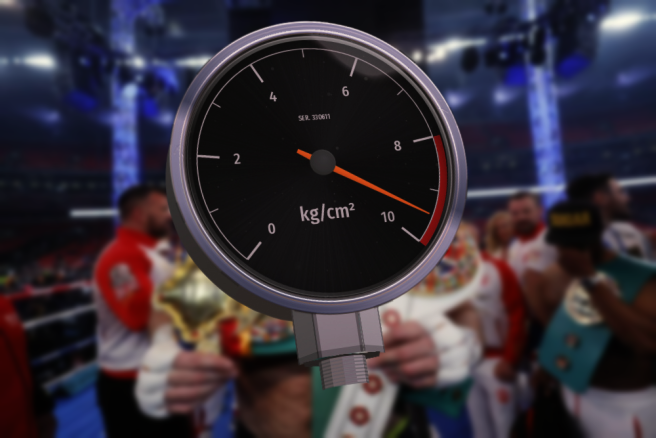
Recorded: 9.5 kg/cm²
